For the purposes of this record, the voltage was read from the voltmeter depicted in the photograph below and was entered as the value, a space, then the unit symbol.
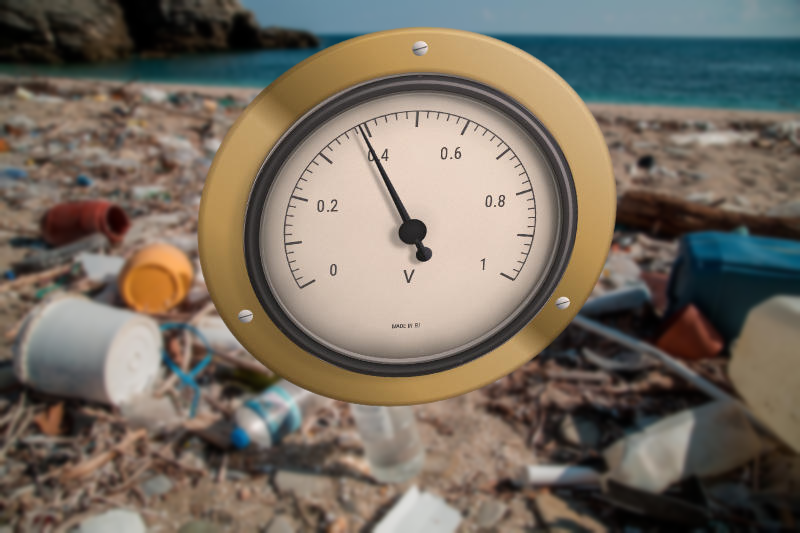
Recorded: 0.39 V
